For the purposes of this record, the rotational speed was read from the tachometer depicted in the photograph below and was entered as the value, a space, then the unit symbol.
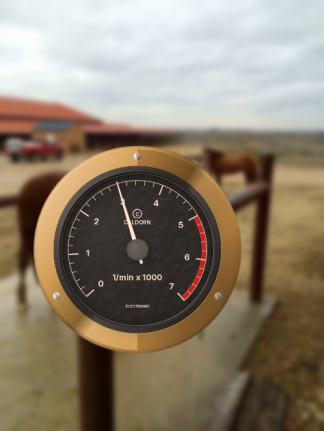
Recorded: 3000 rpm
